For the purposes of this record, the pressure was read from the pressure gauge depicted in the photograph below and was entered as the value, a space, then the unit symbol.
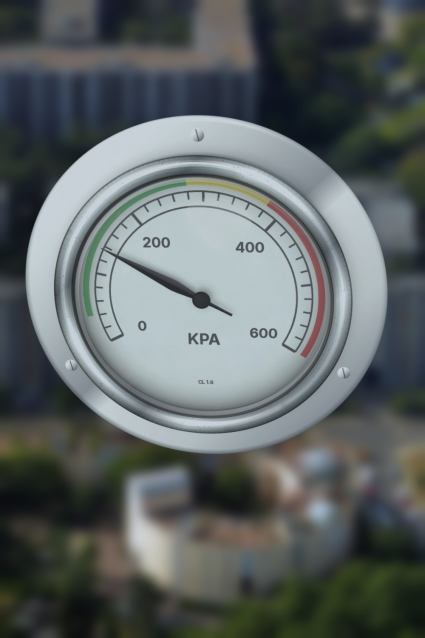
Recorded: 140 kPa
